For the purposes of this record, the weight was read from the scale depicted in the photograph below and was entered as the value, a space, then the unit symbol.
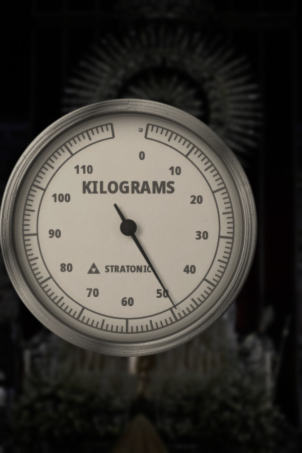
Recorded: 49 kg
